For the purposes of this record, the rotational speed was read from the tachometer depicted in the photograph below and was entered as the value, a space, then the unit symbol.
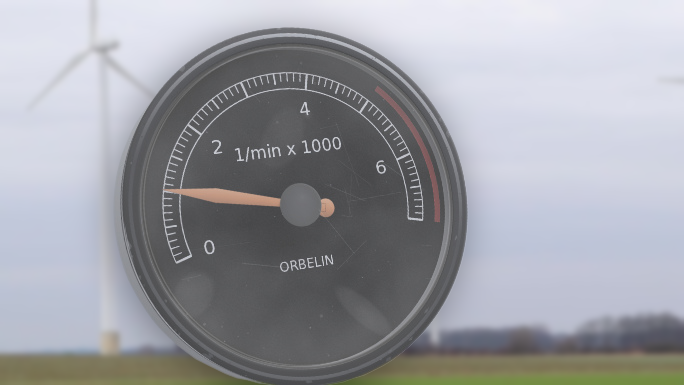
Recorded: 1000 rpm
